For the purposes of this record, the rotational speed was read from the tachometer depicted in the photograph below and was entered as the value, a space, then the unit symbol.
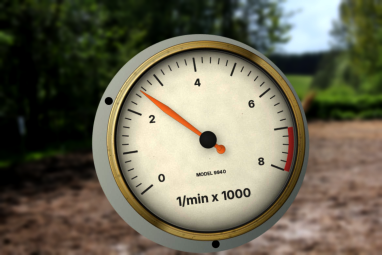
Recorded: 2500 rpm
